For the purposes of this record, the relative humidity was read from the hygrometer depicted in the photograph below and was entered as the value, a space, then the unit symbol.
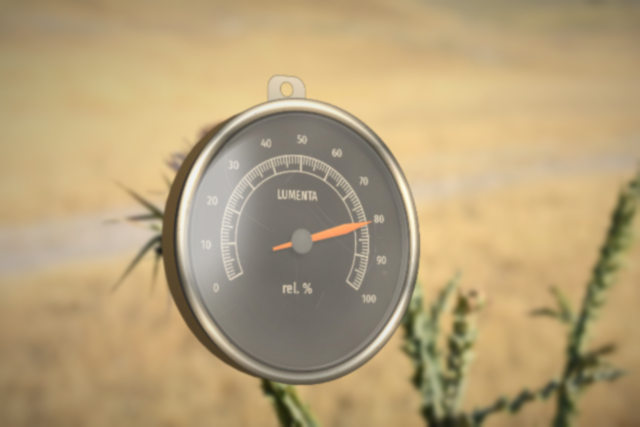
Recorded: 80 %
